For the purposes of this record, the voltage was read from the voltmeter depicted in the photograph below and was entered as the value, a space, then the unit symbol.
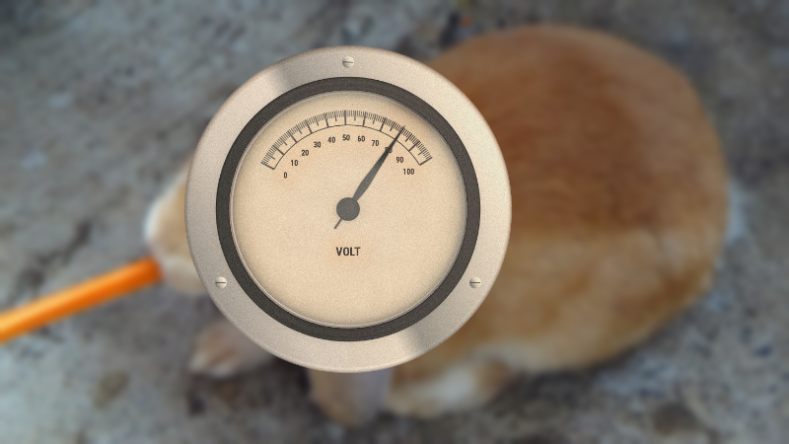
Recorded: 80 V
